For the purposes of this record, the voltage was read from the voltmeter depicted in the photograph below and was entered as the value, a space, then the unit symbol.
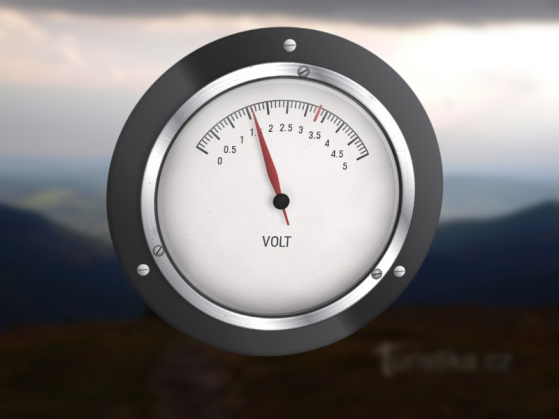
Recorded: 1.6 V
